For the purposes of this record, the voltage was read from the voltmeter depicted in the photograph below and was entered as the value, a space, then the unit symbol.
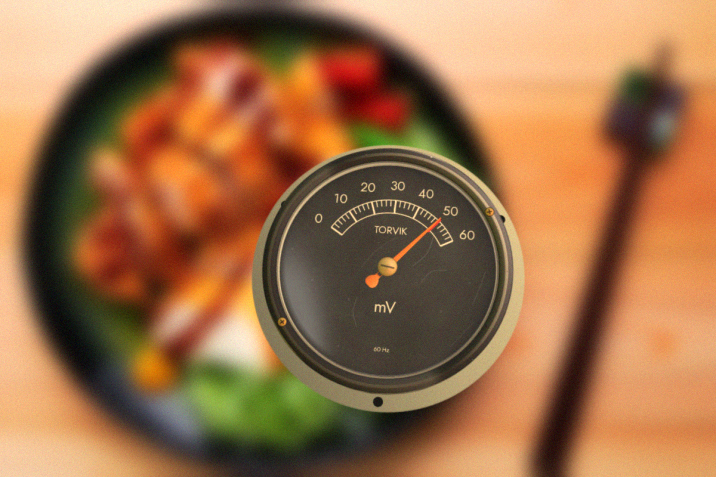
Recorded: 50 mV
